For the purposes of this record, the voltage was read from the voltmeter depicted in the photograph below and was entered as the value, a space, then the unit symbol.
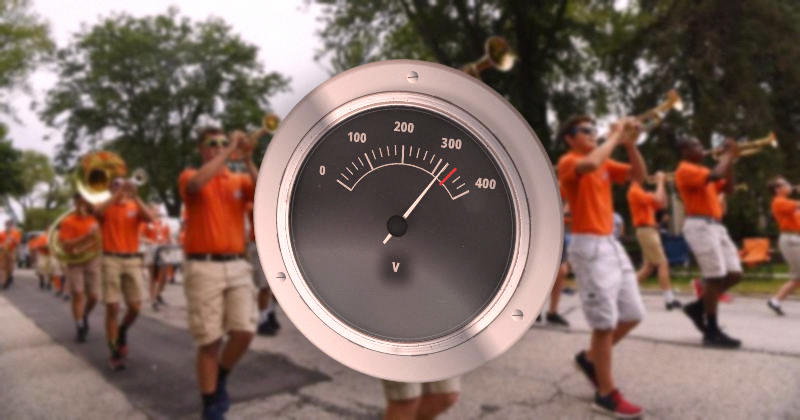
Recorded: 320 V
